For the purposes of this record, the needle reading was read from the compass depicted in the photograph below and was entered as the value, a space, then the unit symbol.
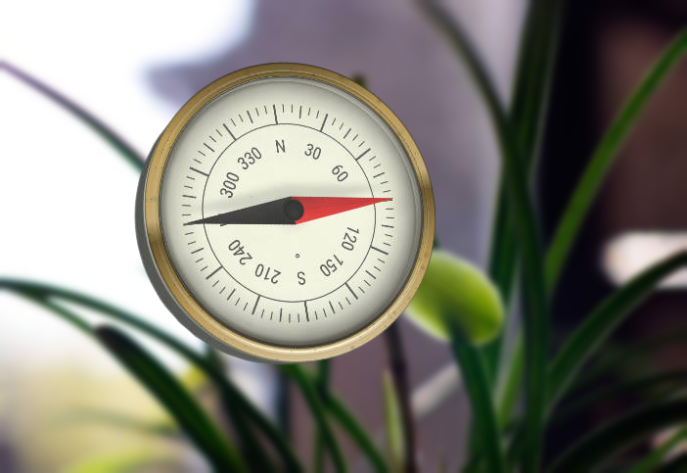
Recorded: 90 °
